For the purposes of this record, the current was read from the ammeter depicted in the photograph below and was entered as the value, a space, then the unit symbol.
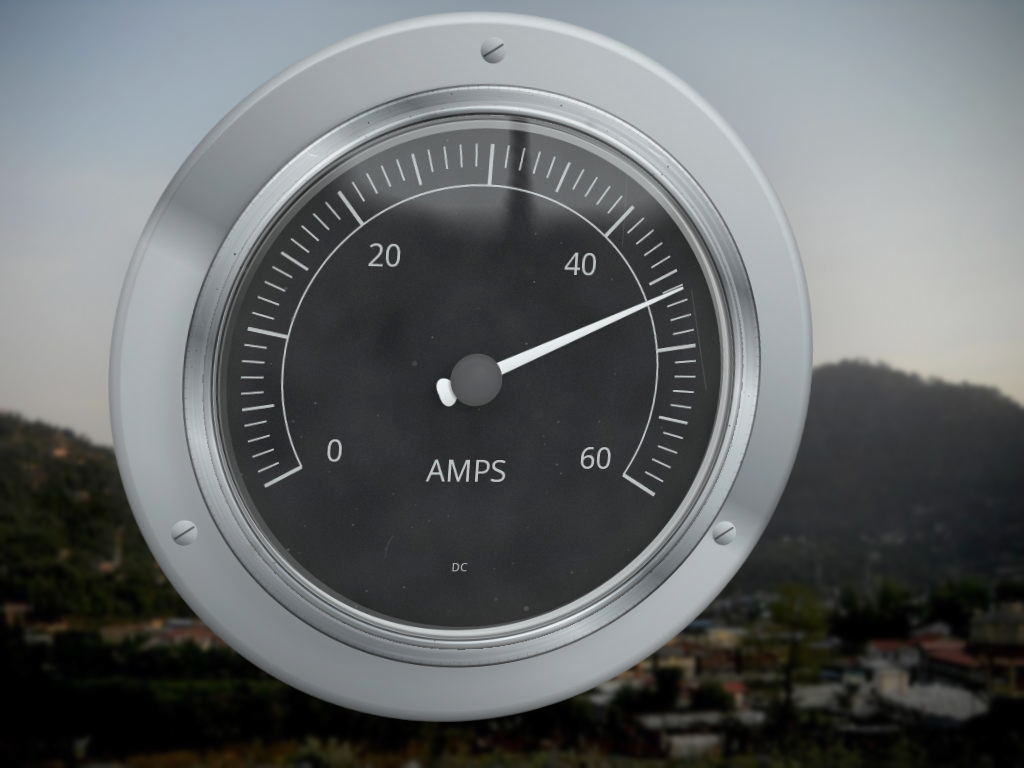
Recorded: 46 A
